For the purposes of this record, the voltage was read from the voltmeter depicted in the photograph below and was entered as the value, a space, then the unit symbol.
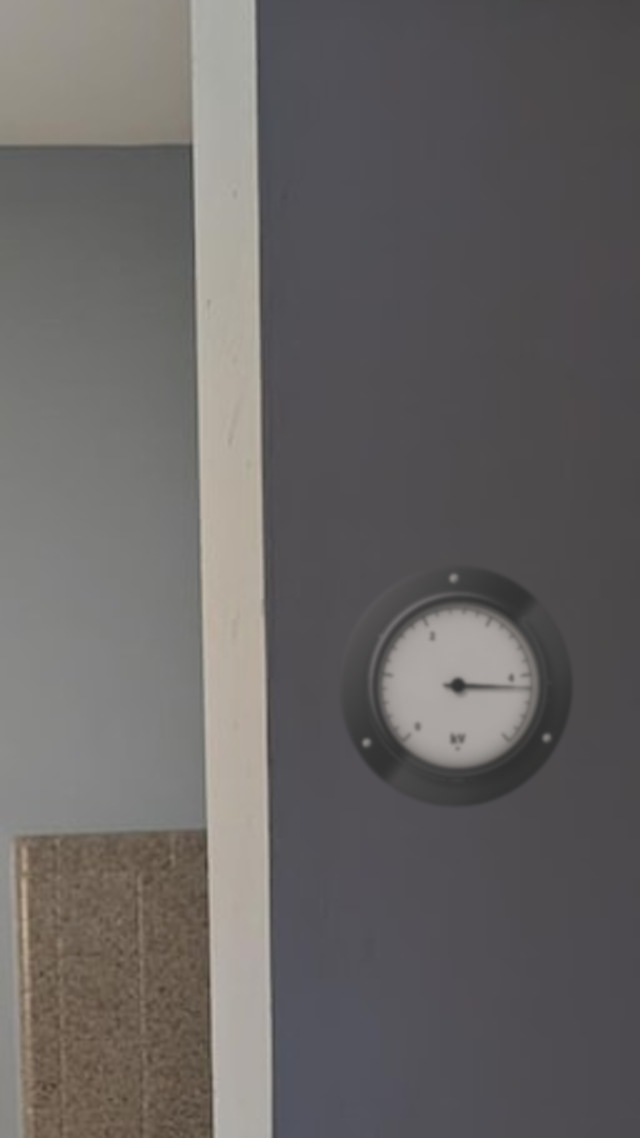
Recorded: 4.2 kV
